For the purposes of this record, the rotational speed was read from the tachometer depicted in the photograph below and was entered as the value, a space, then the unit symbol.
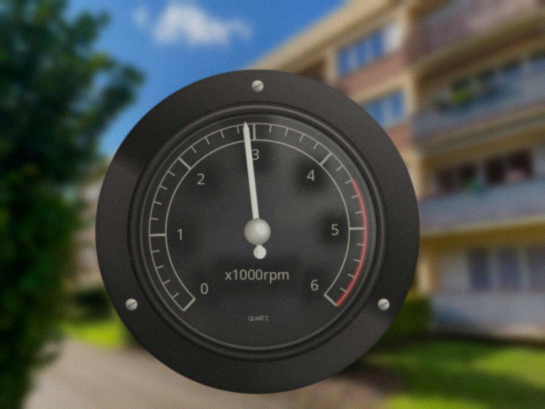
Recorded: 2900 rpm
